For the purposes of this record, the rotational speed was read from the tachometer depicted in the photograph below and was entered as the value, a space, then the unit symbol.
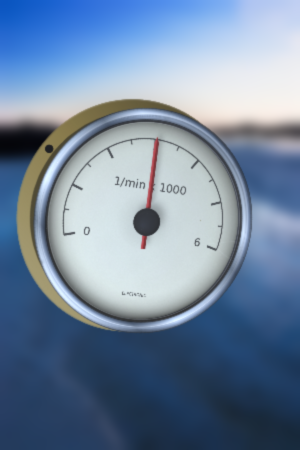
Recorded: 3000 rpm
